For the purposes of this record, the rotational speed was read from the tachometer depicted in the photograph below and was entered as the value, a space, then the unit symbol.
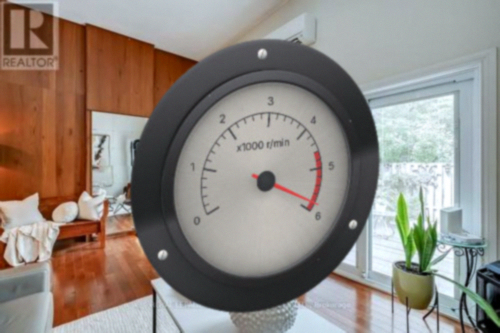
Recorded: 5800 rpm
